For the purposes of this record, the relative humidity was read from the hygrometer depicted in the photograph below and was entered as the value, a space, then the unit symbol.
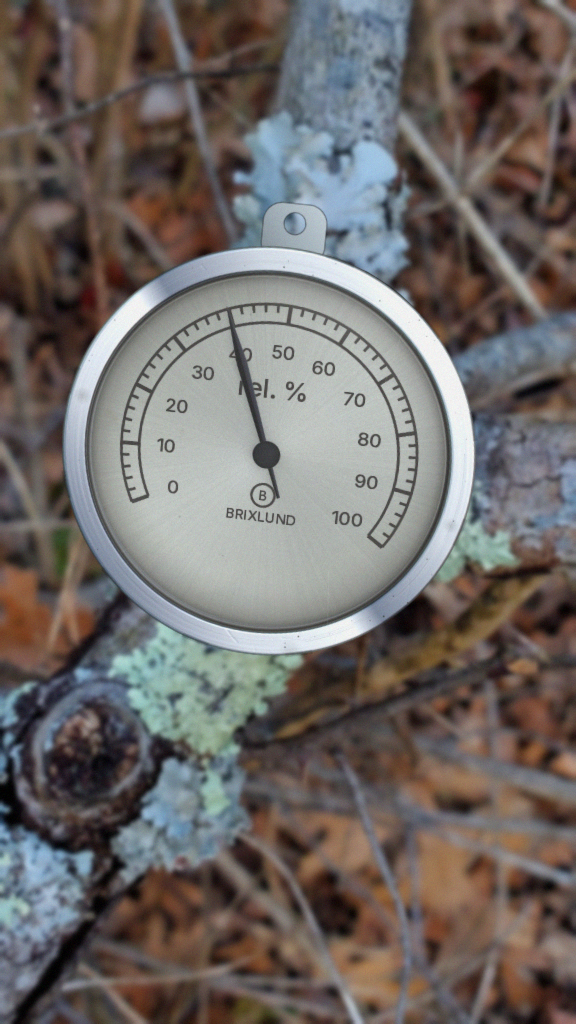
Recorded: 40 %
